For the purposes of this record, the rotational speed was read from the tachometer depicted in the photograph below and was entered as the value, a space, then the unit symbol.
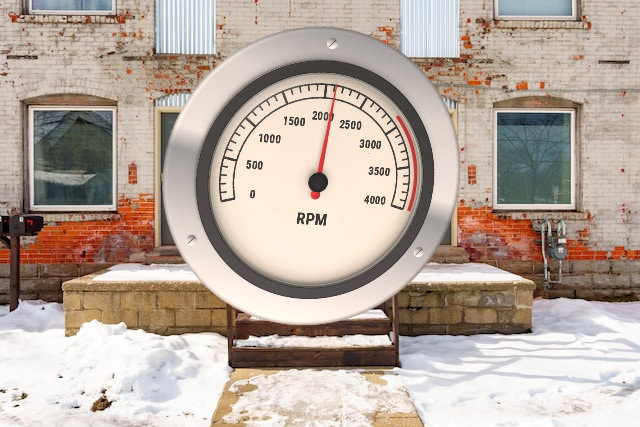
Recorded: 2100 rpm
